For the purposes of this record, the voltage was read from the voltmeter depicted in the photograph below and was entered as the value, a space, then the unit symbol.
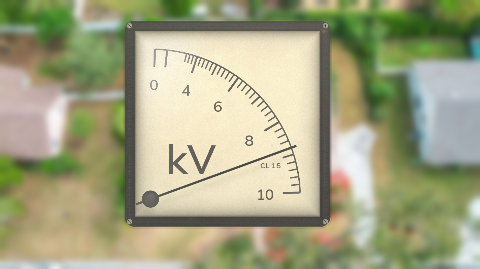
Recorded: 8.8 kV
